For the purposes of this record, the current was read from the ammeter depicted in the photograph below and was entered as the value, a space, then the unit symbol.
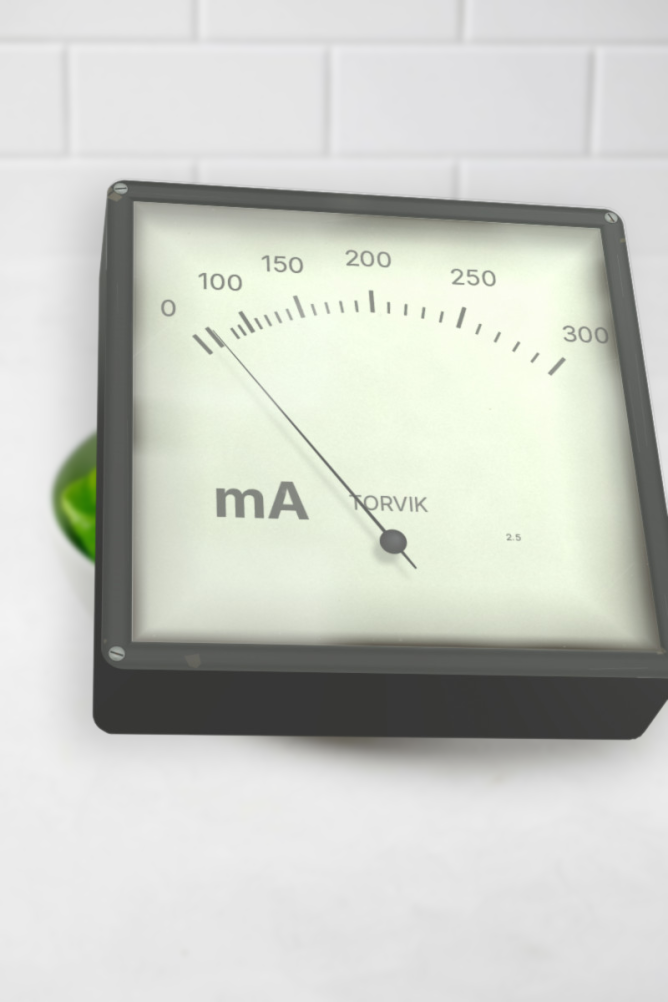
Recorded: 50 mA
